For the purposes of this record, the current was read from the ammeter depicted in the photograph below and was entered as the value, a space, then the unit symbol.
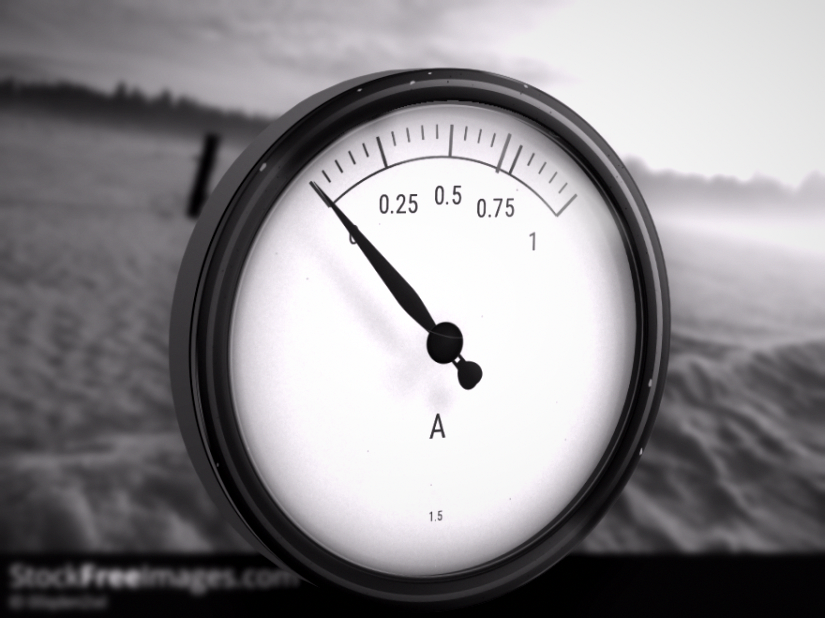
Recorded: 0 A
